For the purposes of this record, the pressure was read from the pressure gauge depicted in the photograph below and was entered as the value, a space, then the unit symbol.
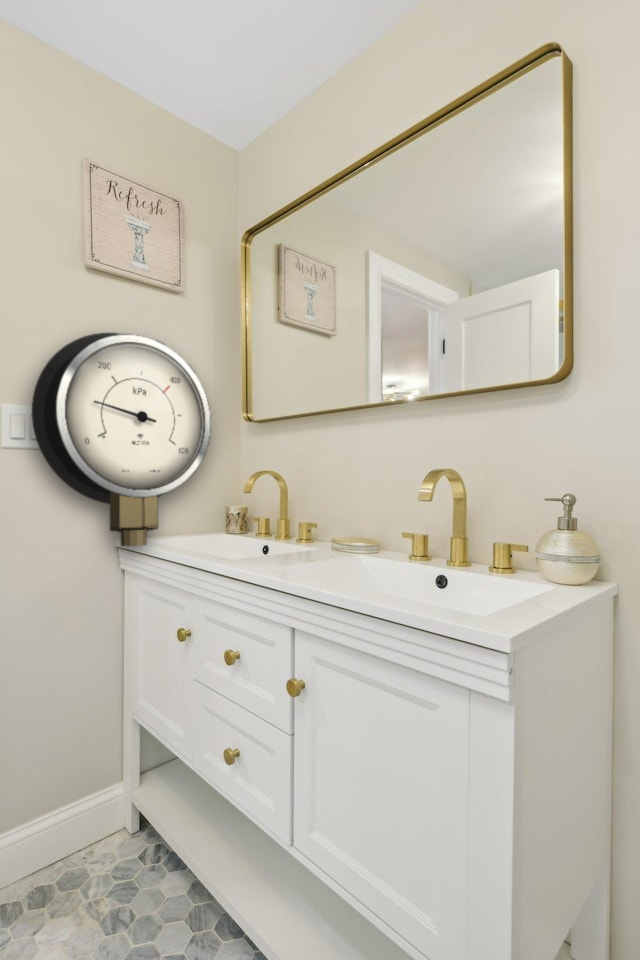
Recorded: 100 kPa
